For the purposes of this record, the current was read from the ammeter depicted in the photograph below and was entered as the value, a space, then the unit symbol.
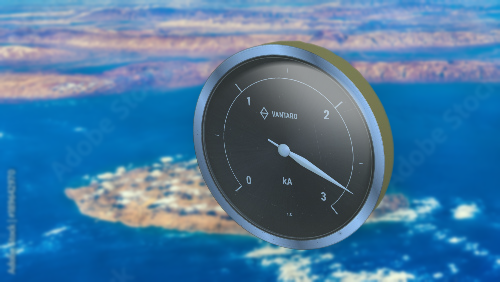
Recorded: 2.75 kA
